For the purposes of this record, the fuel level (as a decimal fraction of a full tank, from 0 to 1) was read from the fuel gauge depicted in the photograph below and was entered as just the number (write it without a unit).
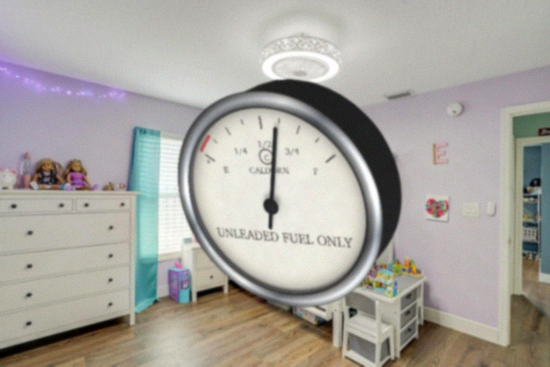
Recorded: 0.625
